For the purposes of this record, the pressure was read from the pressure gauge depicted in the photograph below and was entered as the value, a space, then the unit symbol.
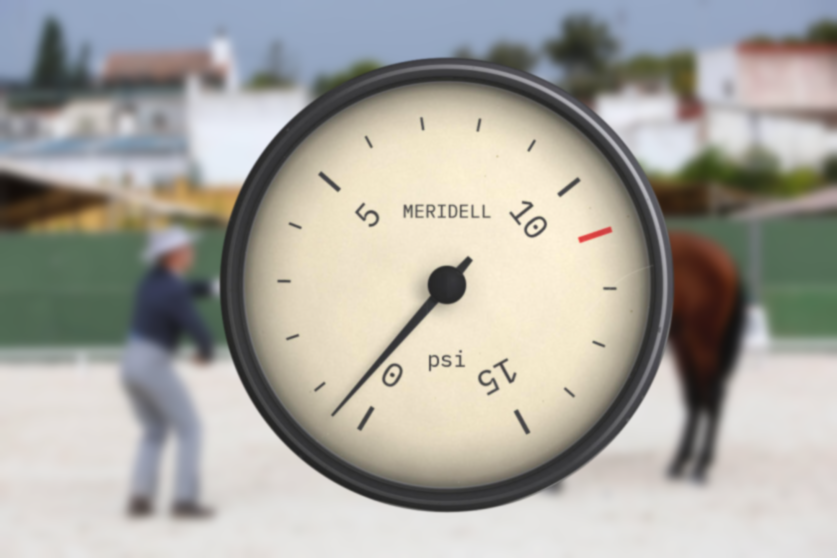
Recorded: 0.5 psi
